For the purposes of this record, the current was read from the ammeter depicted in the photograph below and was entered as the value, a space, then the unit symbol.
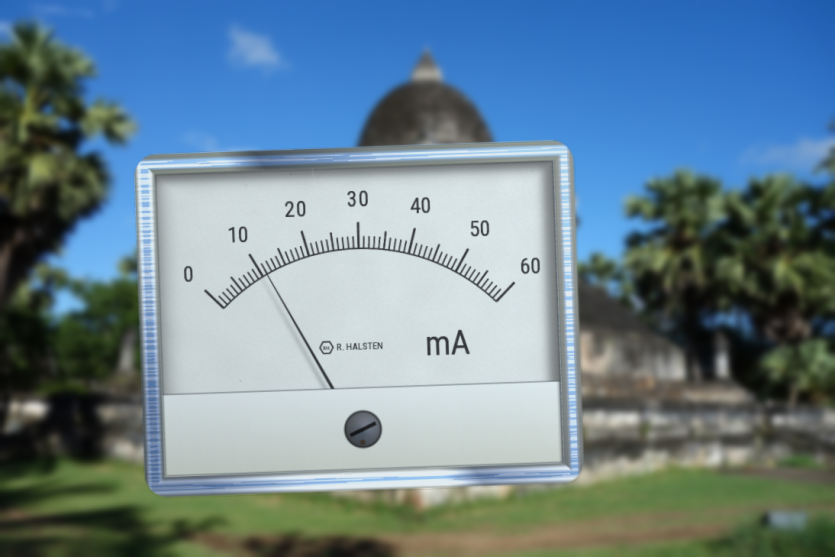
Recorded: 11 mA
